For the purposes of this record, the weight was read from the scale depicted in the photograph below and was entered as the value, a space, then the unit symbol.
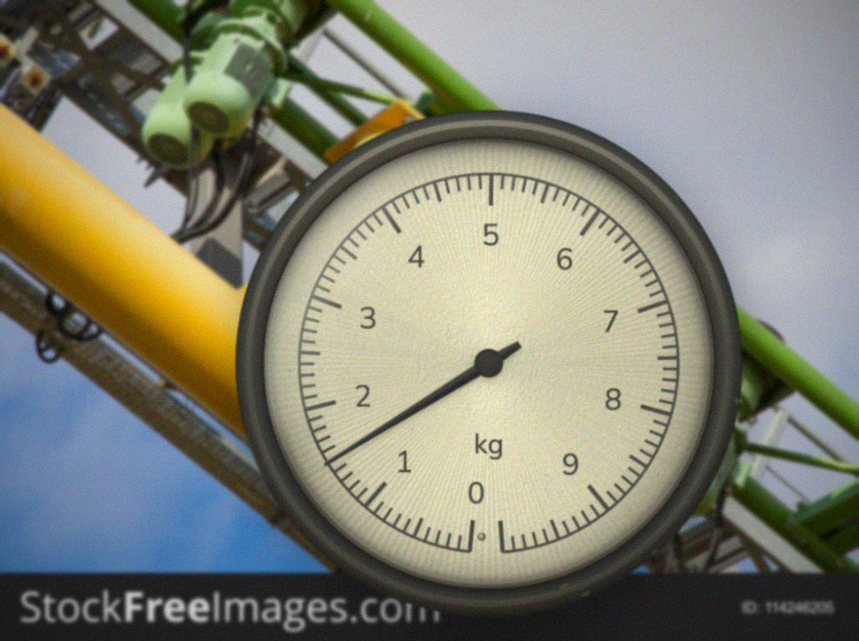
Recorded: 1.5 kg
